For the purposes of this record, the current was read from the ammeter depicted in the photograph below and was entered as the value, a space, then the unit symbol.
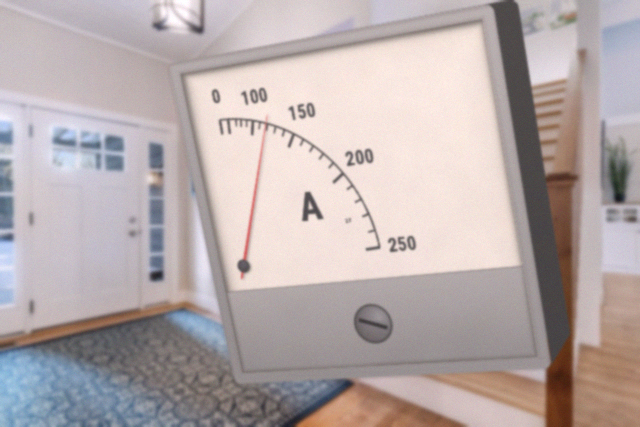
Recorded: 120 A
